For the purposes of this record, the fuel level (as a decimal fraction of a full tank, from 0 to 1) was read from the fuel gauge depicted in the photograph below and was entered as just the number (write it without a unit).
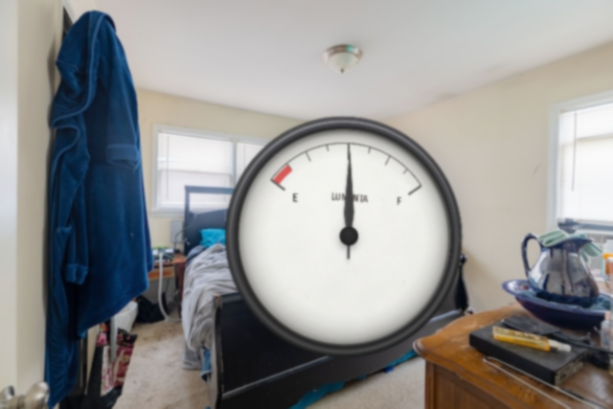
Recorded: 0.5
